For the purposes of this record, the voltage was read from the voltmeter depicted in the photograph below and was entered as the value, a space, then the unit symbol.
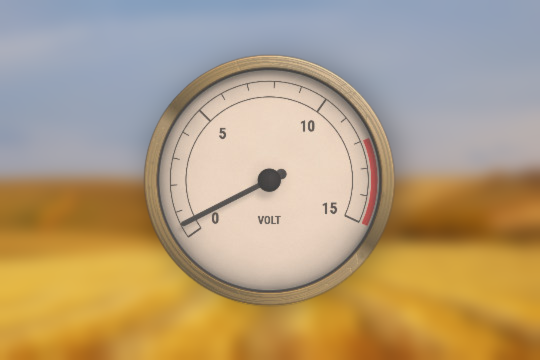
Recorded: 0.5 V
